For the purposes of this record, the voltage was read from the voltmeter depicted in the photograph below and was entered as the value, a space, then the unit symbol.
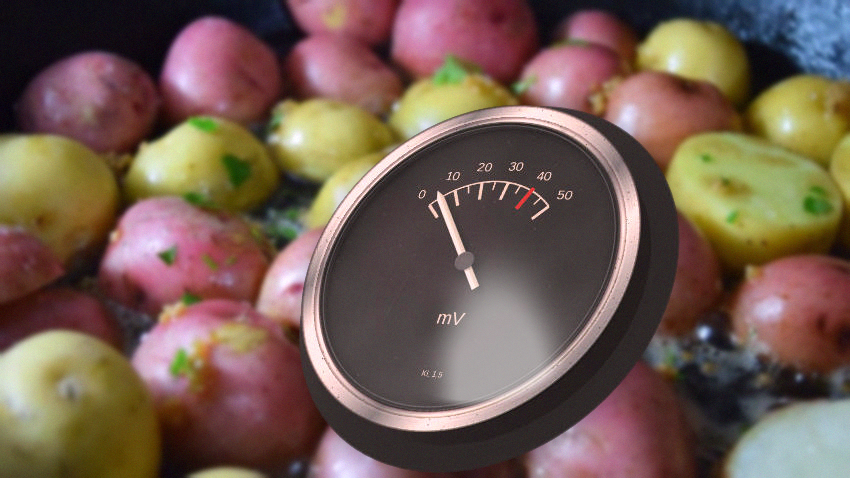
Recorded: 5 mV
